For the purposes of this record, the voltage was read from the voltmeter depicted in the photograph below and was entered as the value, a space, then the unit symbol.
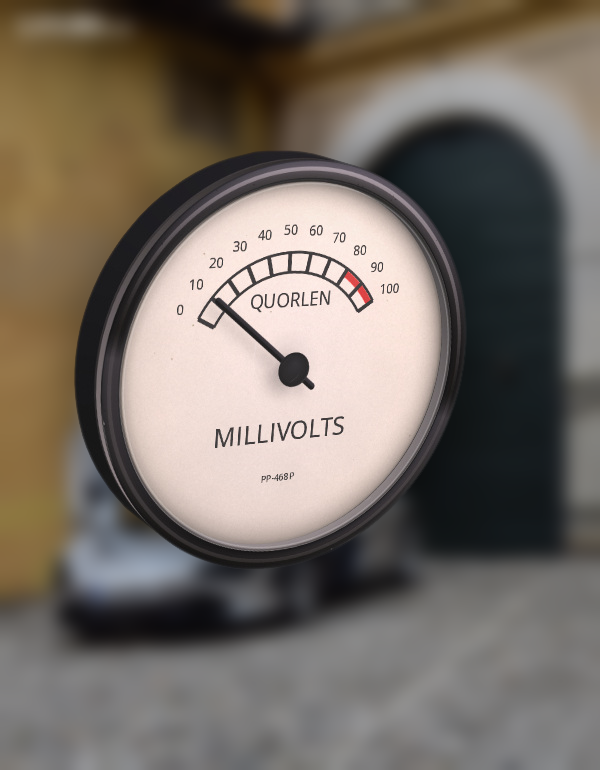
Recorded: 10 mV
